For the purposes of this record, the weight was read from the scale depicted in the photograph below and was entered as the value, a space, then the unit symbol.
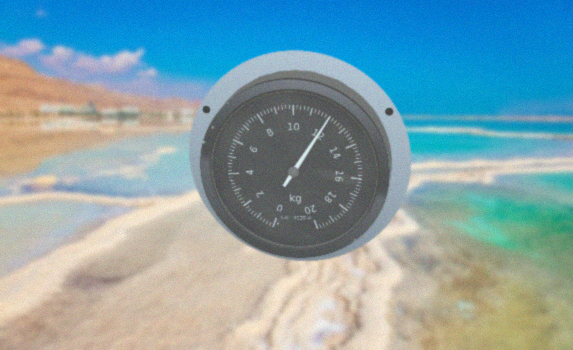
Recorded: 12 kg
